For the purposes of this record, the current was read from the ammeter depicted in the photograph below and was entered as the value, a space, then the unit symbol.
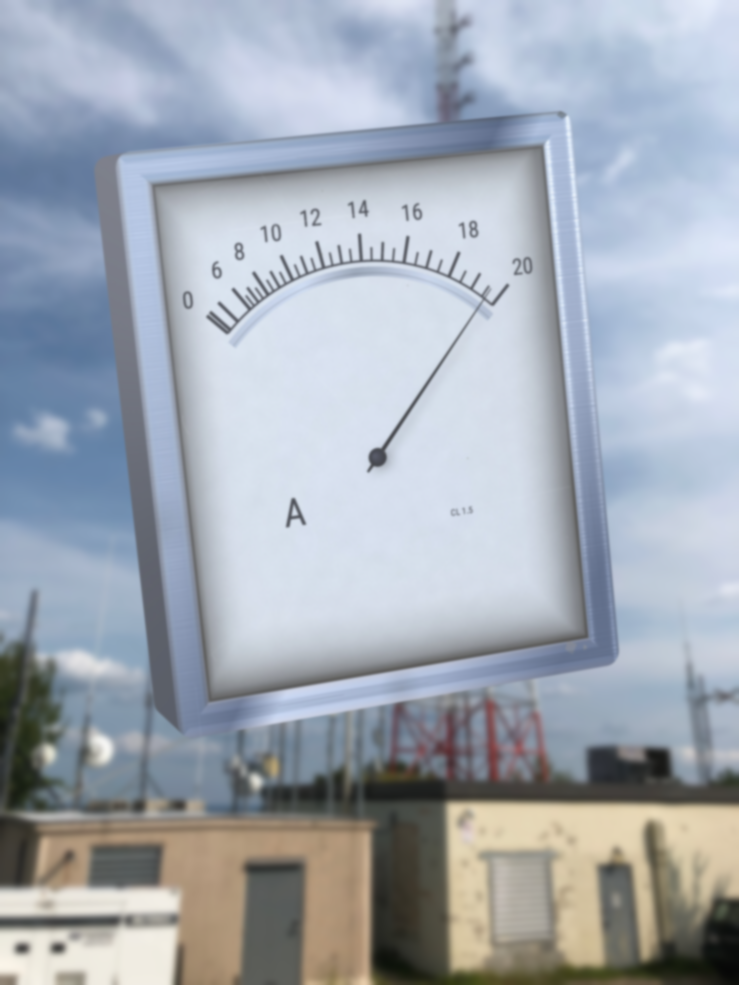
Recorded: 19.5 A
